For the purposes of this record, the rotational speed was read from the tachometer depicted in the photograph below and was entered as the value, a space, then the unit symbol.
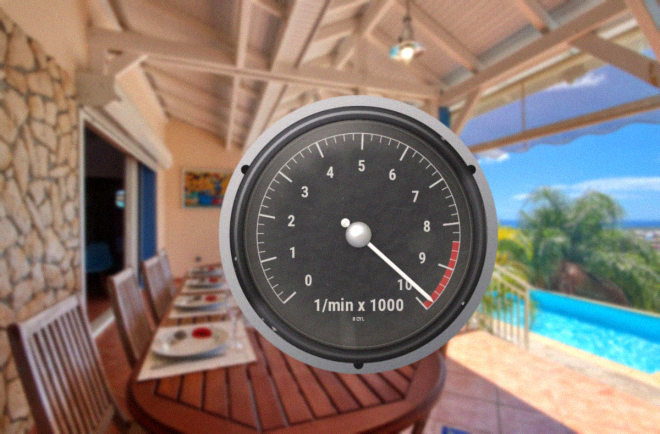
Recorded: 9800 rpm
